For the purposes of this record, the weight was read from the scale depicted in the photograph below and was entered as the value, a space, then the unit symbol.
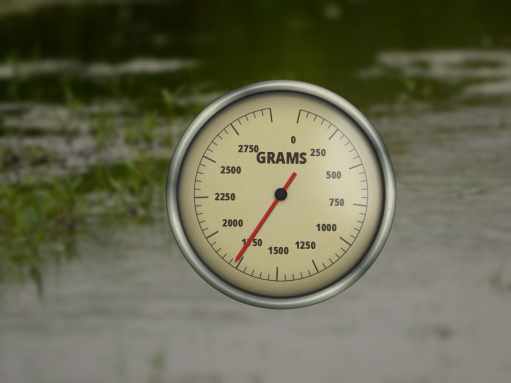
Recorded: 1775 g
